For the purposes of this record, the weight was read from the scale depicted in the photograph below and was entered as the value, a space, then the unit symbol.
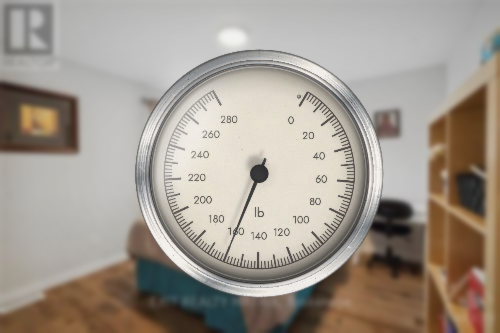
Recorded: 160 lb
